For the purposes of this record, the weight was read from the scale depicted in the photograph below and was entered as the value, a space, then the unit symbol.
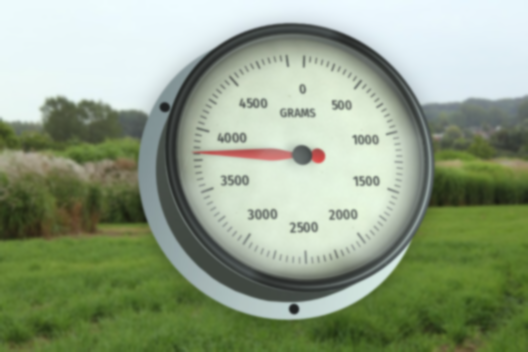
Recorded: 3800 g
